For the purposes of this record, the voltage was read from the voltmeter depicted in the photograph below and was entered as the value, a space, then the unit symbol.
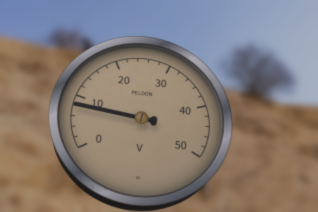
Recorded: 8 V
